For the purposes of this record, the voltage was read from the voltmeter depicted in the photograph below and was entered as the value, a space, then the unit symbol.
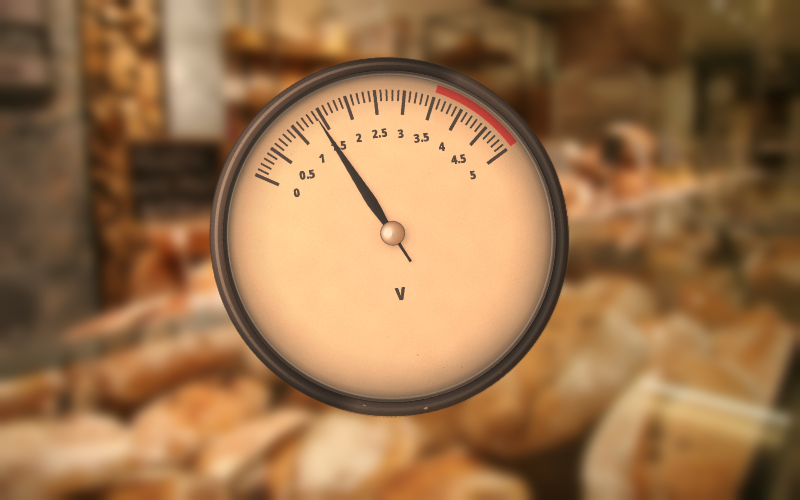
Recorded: 1.4 V
